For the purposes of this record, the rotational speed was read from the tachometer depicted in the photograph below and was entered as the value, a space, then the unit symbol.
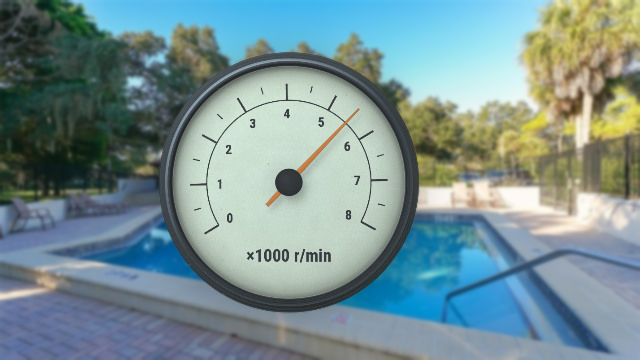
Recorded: 5500 rpm
